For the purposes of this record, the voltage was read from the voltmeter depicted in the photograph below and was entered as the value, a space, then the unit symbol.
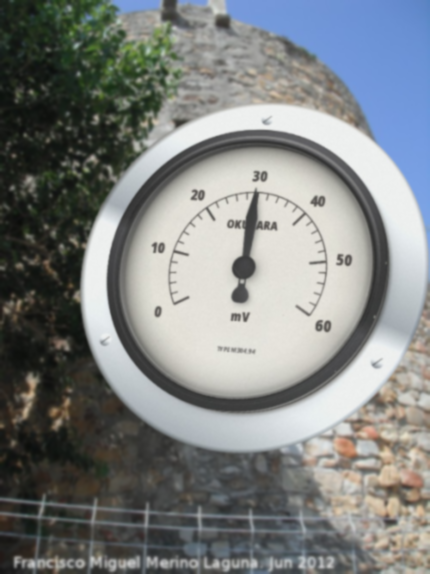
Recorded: 30 mV
